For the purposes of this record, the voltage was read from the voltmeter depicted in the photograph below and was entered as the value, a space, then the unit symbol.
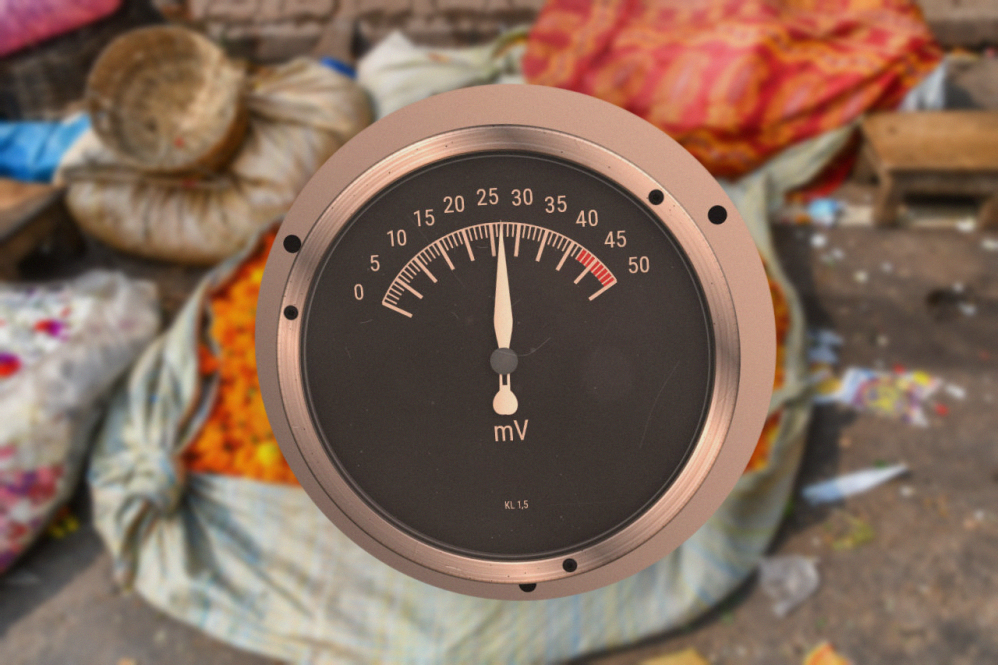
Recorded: 27 mV
